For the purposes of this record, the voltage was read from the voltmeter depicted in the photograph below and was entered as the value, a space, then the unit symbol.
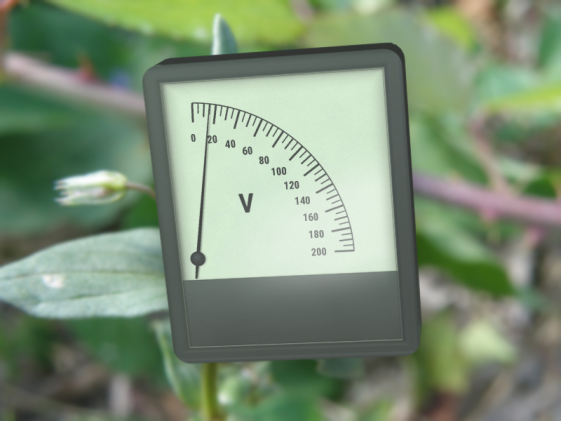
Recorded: 15 V
